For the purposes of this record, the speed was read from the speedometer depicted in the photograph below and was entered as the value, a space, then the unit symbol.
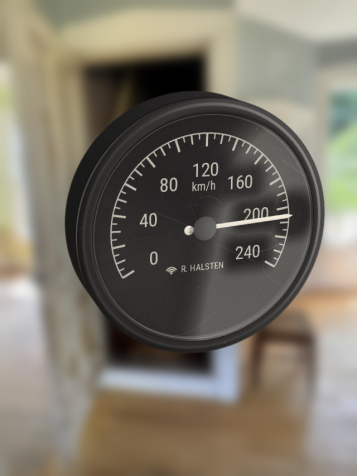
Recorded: 205 km/h
